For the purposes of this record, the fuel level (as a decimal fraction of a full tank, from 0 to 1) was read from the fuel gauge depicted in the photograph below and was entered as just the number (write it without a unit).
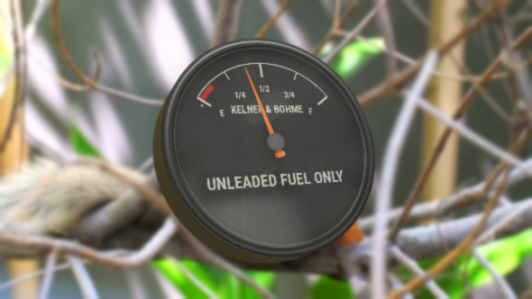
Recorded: 0.375
